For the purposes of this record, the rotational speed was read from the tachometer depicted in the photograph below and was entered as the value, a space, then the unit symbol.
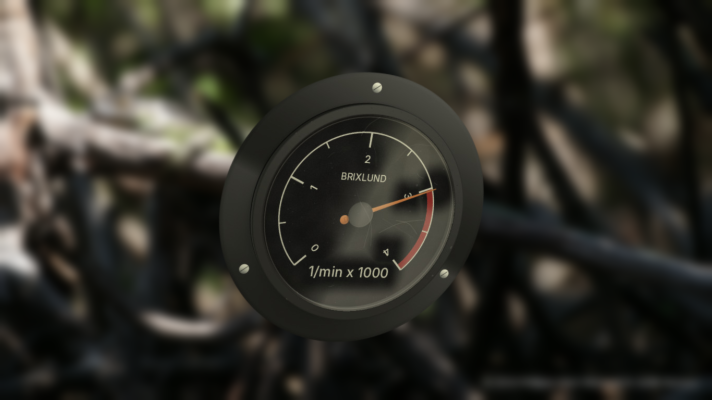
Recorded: 3000 rpm
